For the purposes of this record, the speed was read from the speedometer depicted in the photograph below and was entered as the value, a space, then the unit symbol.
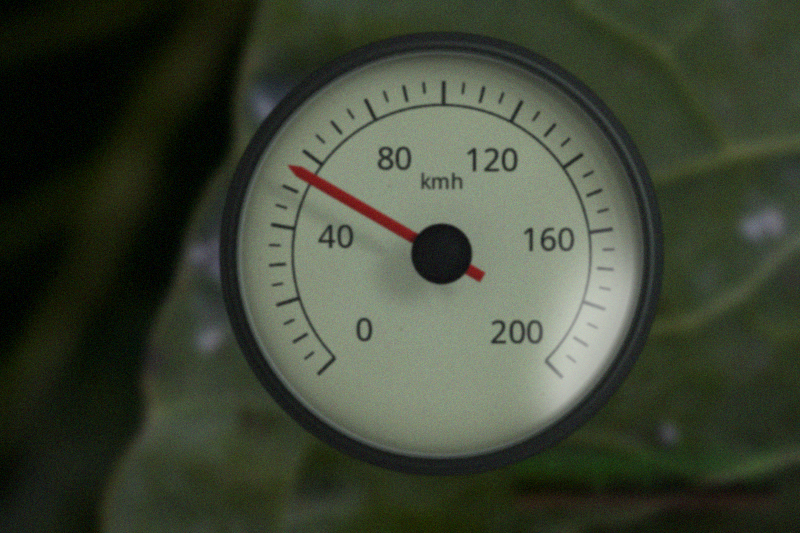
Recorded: 55 km/h
